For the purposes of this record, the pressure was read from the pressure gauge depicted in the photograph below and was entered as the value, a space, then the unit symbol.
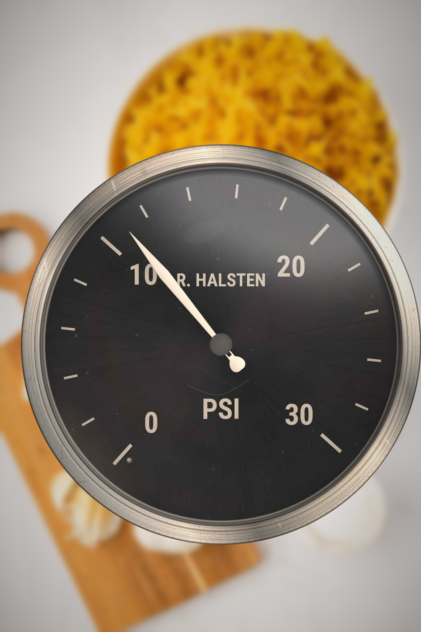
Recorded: 11 psi
